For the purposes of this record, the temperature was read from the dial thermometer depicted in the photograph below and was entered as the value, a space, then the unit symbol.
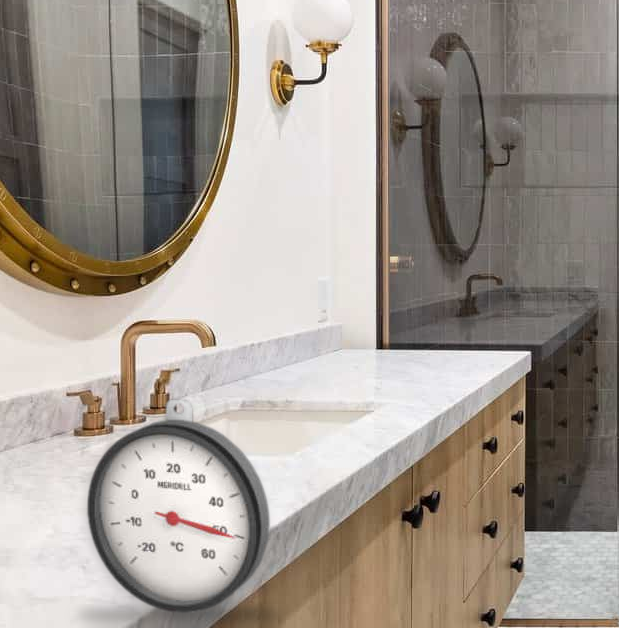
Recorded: 50 °C
